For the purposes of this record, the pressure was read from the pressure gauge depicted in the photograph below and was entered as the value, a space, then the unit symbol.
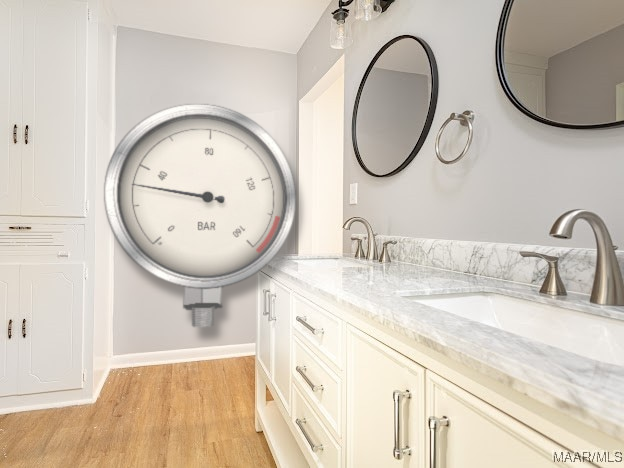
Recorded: 30 bar
